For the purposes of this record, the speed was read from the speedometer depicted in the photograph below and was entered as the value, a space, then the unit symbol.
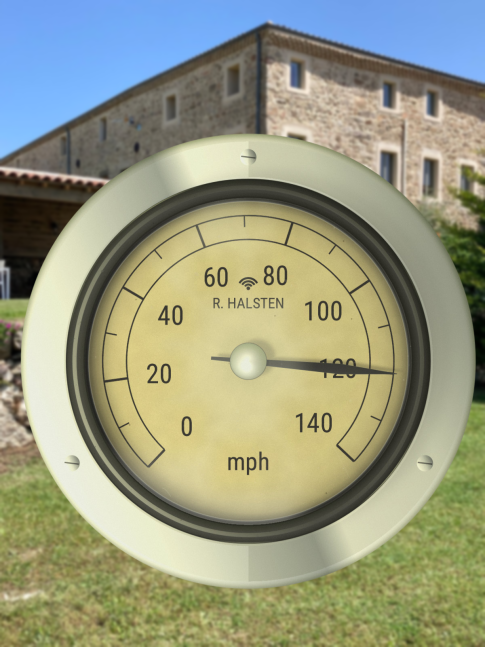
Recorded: 120 mph
